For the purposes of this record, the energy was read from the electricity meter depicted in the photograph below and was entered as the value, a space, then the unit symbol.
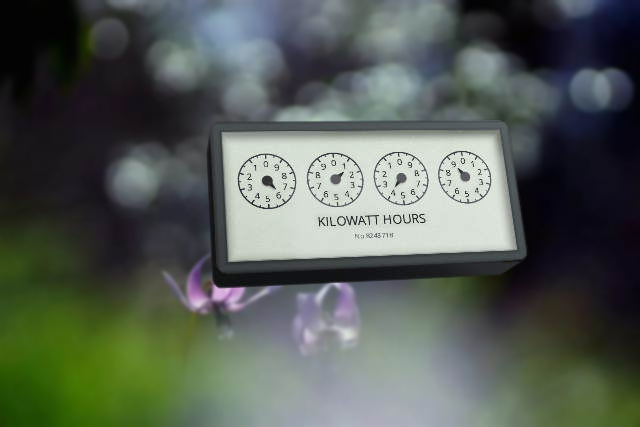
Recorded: 6139 kWh
